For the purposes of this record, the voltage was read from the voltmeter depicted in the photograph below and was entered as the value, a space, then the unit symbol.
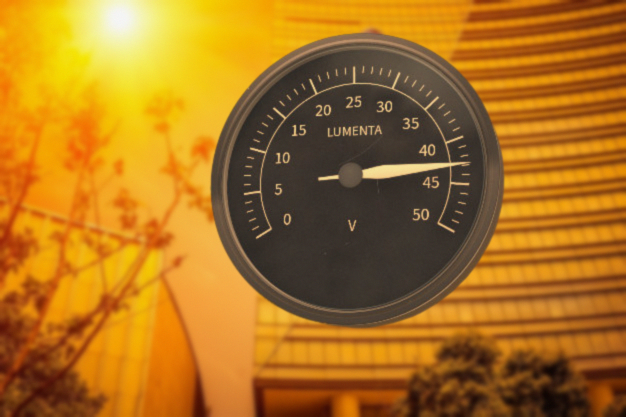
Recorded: 43 V
